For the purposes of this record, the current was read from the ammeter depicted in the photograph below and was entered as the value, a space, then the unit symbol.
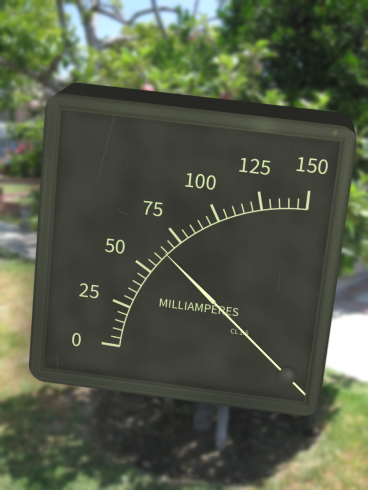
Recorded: 65 mA
